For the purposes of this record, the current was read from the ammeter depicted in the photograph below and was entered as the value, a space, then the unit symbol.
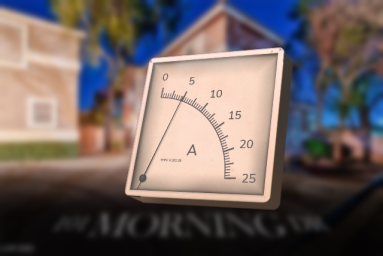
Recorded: 5 A
